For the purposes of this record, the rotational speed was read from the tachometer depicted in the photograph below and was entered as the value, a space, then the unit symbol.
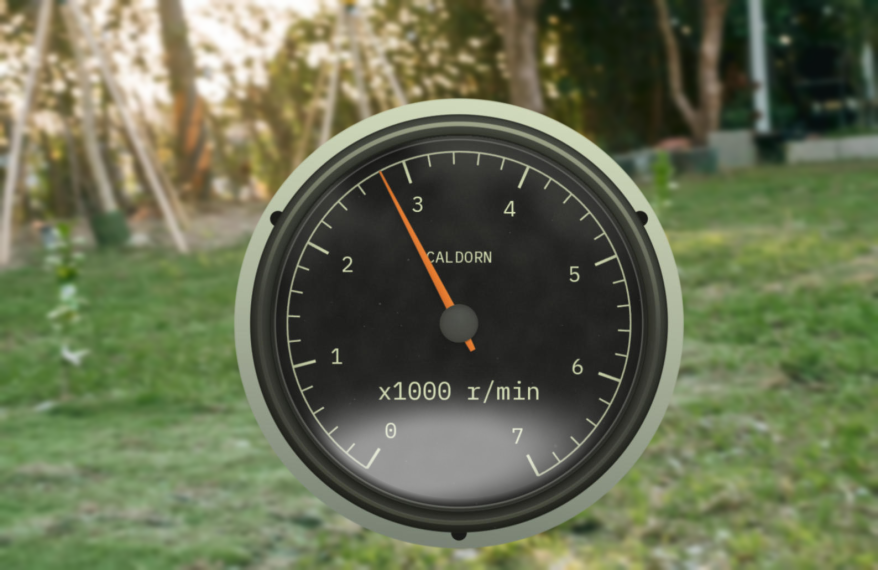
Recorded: 2800 rpm
